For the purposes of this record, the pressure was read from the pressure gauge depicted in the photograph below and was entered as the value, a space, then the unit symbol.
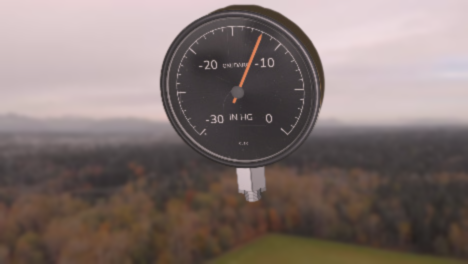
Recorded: -12 inHg
